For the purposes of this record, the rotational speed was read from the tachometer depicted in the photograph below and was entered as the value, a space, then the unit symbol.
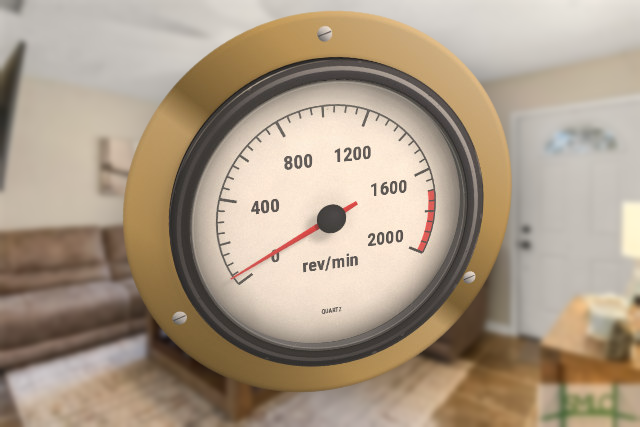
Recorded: 50 rpm
